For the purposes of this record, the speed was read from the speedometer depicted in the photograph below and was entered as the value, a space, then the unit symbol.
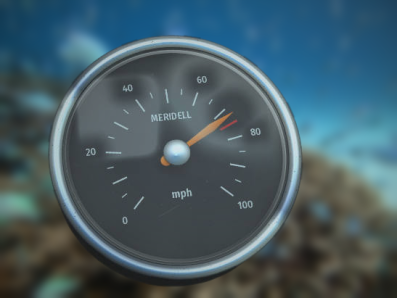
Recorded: 72.5 mph
